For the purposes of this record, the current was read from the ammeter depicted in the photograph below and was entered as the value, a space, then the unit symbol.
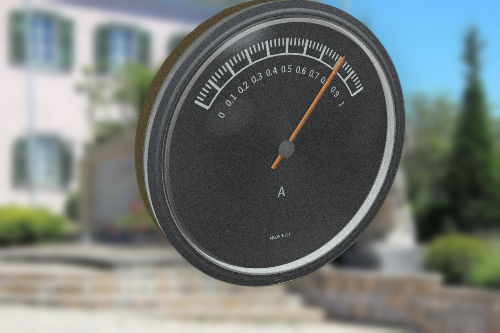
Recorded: 0.8 A
